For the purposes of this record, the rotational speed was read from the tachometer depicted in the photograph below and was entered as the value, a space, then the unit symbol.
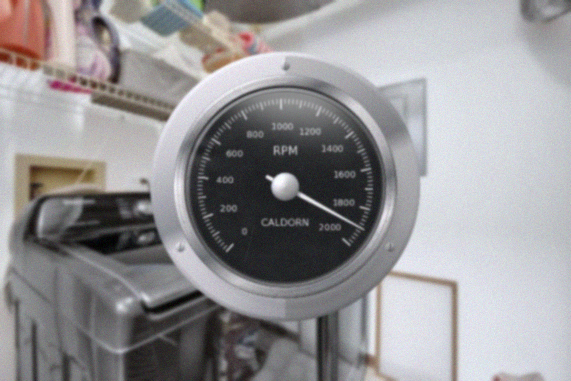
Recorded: 1900 rpm
